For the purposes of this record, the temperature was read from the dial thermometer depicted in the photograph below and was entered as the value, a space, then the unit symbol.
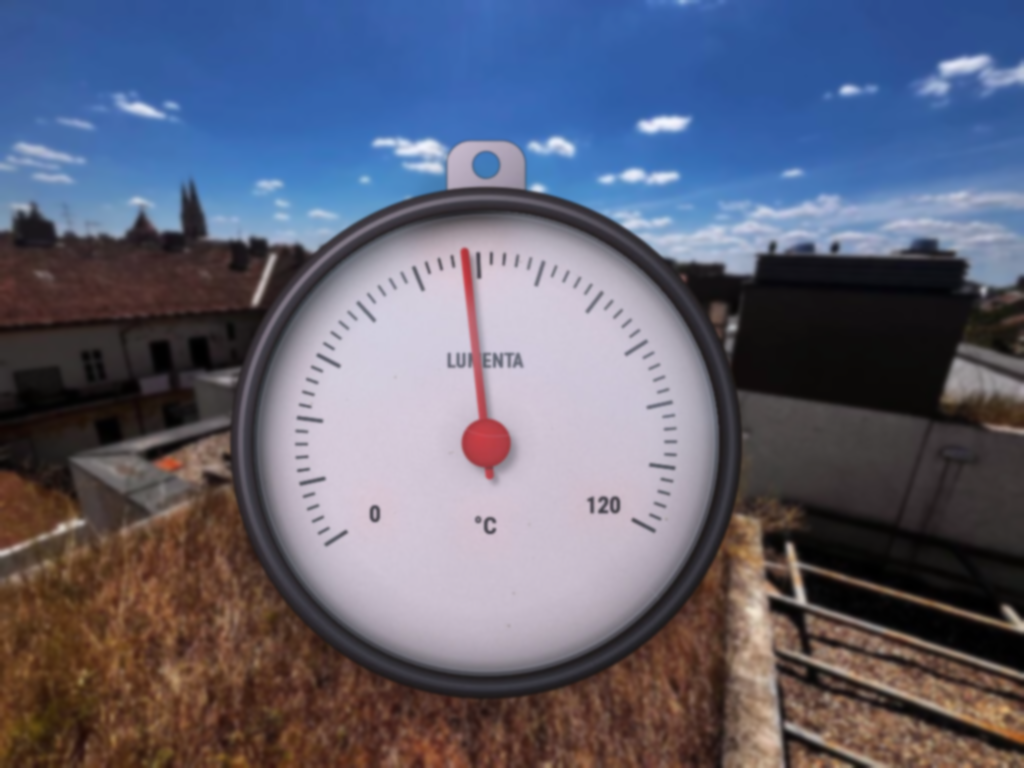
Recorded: 58 °C
